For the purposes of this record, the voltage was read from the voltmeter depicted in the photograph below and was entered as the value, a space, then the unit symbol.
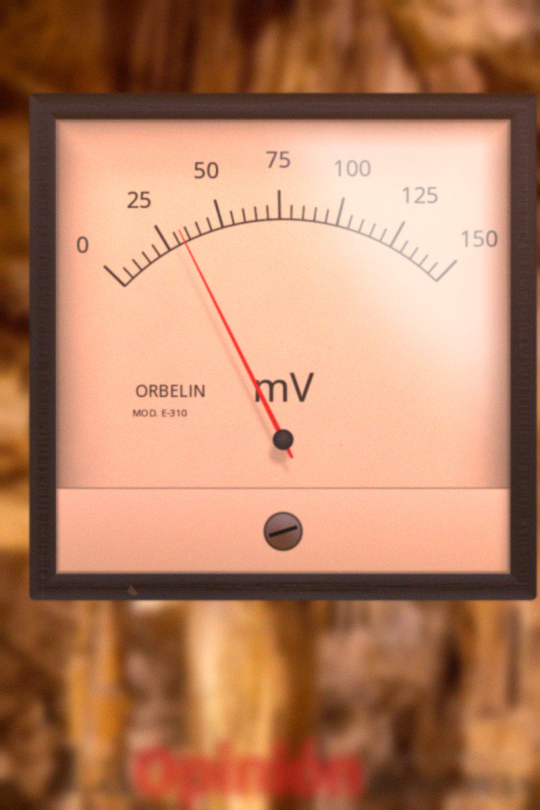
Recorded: 32.5 mV
